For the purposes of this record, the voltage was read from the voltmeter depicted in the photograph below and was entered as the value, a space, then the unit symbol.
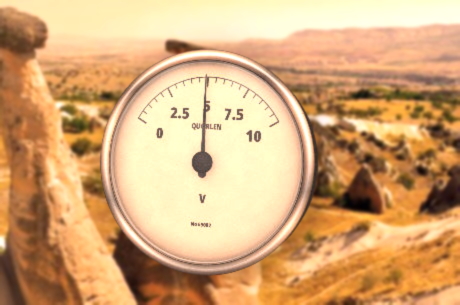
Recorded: 5 V
